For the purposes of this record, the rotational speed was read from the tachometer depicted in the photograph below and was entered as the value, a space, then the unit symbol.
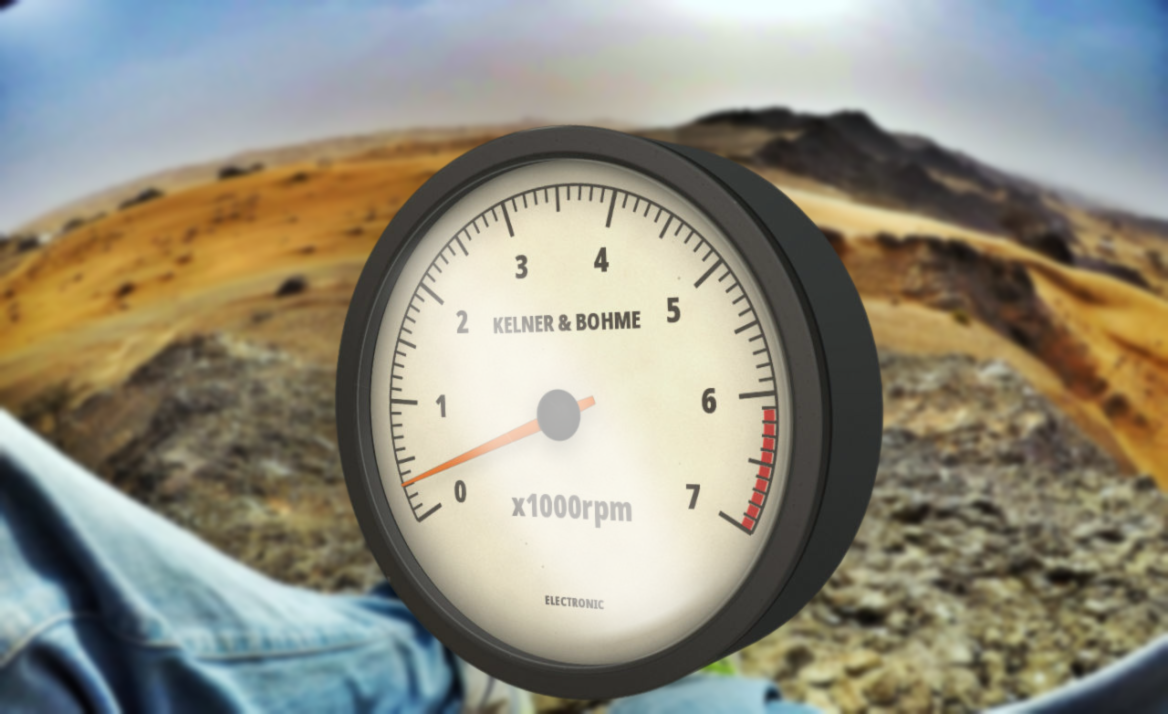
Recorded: 300 rpm
